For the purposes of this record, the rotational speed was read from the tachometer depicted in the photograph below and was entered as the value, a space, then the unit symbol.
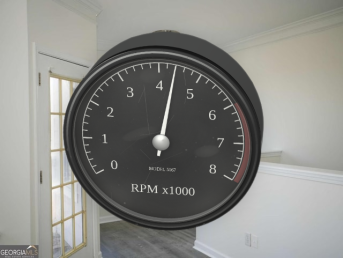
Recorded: 4400 rpm
